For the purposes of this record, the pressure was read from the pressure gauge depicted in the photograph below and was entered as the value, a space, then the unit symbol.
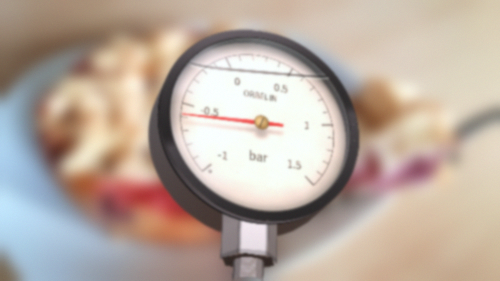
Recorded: -0.6 bar
